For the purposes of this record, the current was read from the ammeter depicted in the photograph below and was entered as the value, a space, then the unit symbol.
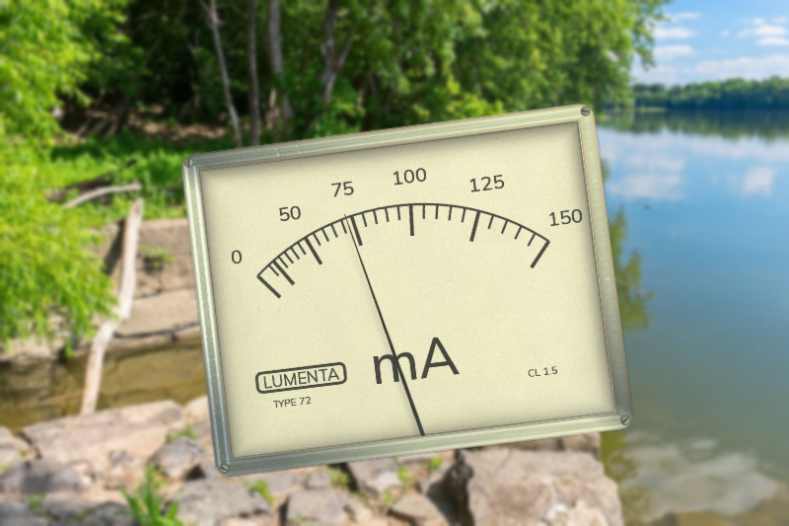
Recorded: 72.5 mA
